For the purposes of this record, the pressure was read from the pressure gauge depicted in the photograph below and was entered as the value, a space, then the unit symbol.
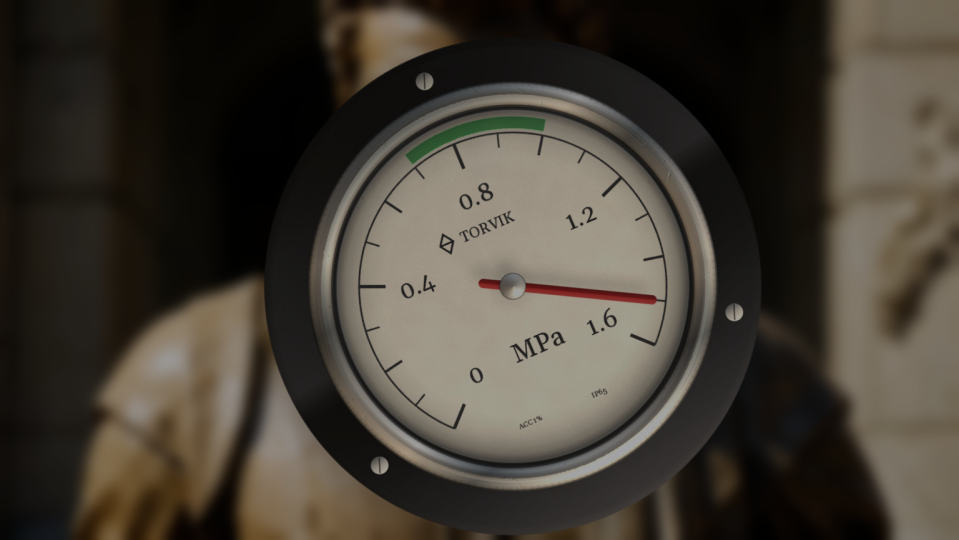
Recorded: 1.5 MPa
